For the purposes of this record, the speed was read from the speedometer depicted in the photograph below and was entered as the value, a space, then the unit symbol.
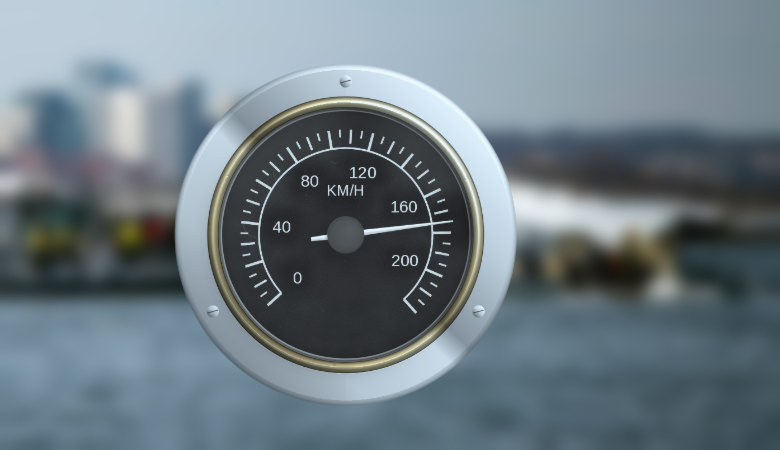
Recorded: 175 km/h
